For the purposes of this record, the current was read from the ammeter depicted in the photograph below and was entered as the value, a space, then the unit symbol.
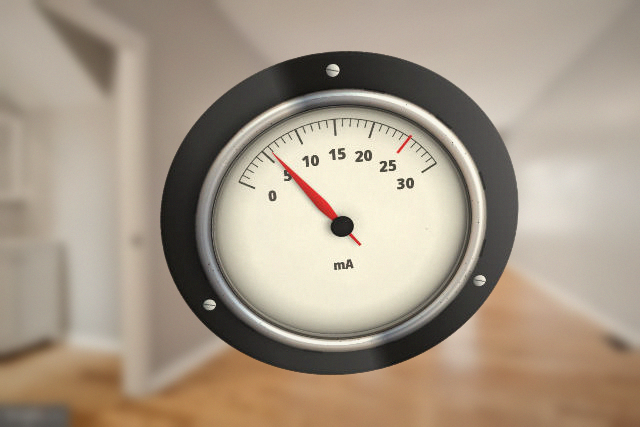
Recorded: 6 mA
